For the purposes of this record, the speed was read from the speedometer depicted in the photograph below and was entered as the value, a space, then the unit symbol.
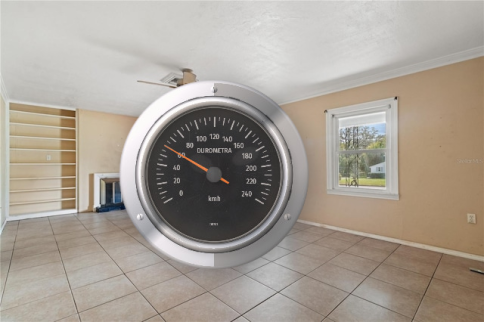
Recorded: 60 km/h
